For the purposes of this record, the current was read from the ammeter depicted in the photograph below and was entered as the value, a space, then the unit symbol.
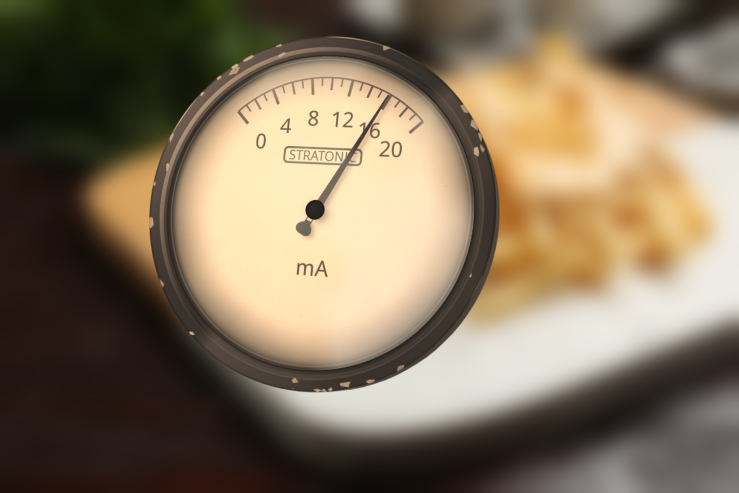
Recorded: 16 mA
